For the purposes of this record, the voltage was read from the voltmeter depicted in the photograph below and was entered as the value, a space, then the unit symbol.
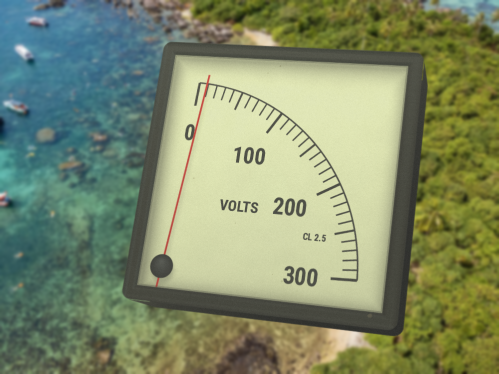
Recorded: 10 V
